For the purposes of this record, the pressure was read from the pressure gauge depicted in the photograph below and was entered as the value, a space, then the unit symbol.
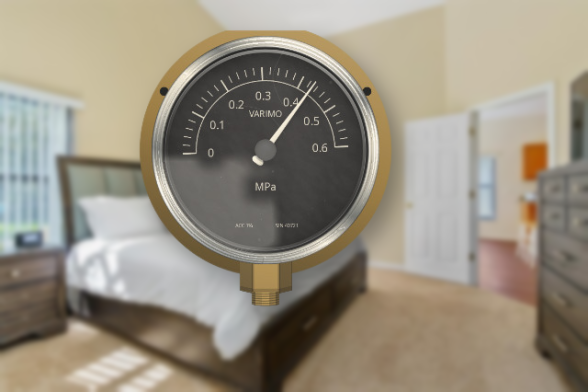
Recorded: 0.43 MPa
